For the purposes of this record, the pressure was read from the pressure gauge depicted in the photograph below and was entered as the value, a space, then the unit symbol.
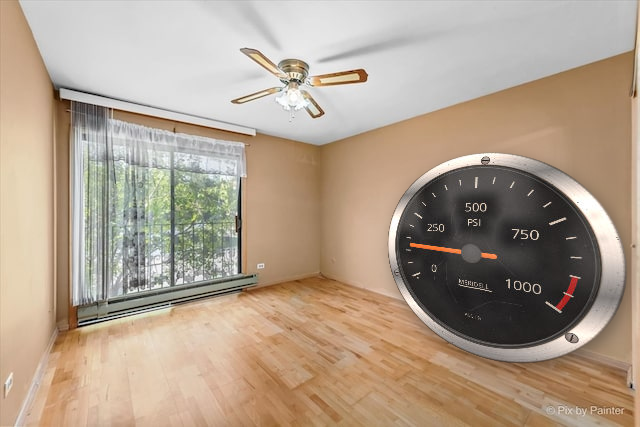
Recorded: 125 psi
